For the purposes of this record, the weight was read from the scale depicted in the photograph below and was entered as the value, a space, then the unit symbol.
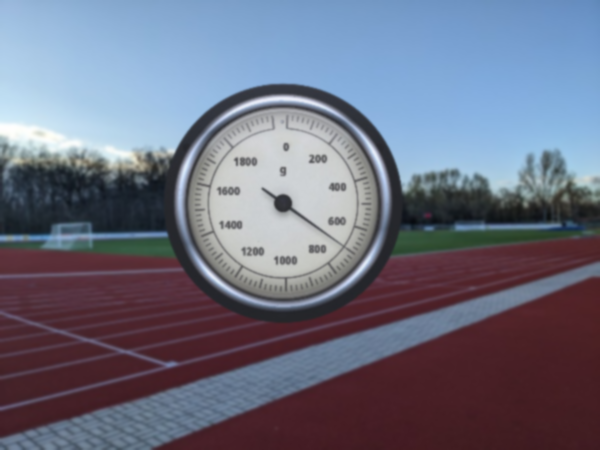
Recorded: 700 g
